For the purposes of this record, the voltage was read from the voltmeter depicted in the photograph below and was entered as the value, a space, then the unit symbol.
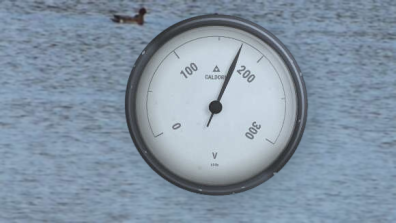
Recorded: 175 V
